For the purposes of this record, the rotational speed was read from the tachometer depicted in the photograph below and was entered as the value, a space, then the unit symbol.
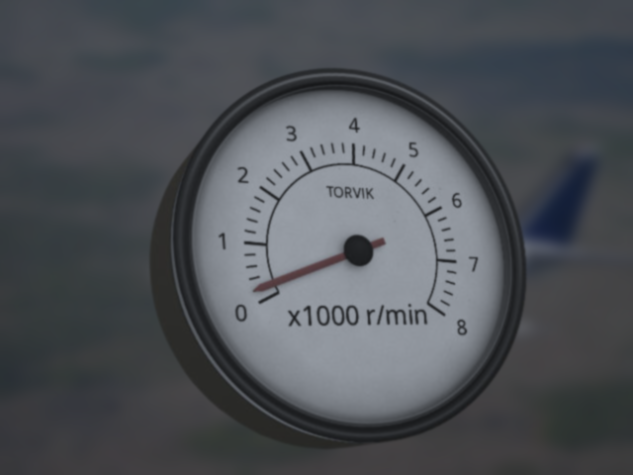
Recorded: 200 rpm
